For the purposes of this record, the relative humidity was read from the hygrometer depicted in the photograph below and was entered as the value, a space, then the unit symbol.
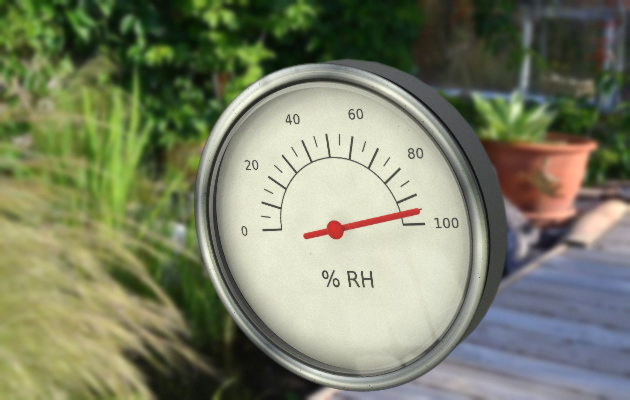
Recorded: 95 %
